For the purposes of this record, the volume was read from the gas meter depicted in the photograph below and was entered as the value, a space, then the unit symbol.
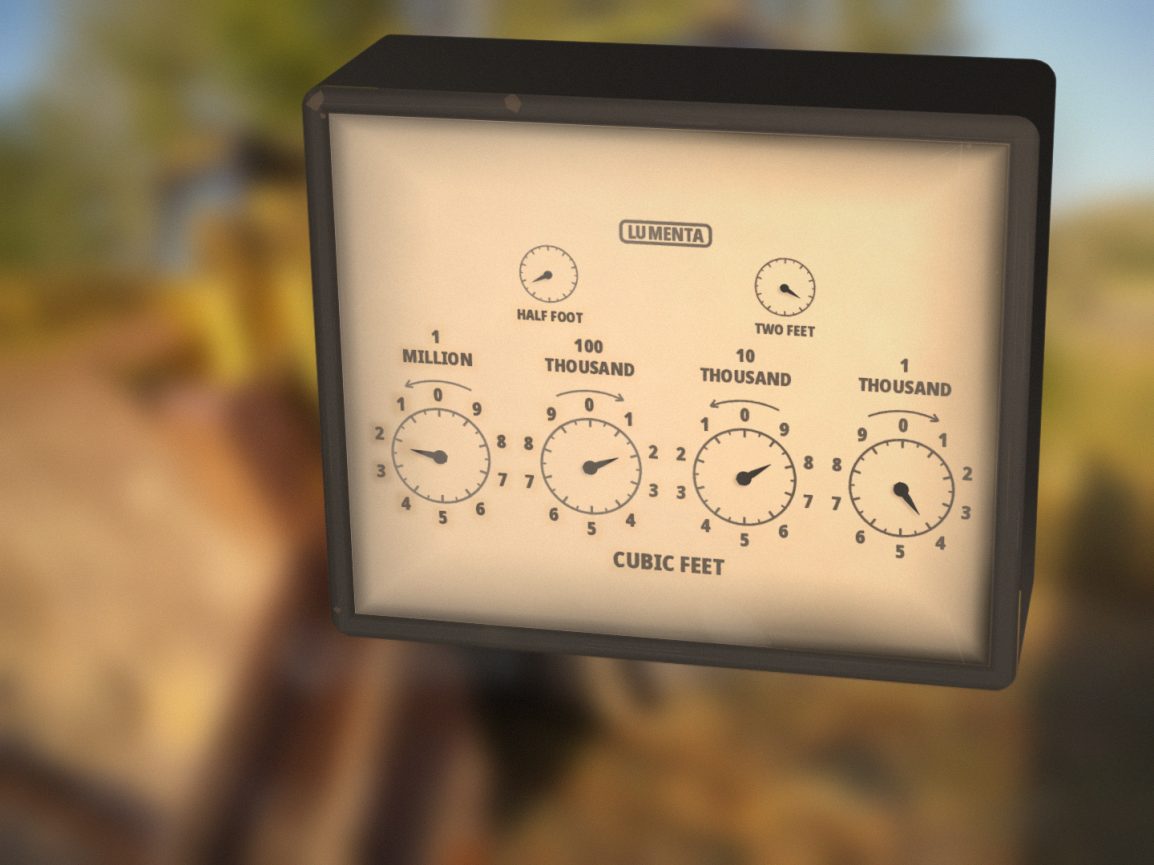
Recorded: 218400 ft³
